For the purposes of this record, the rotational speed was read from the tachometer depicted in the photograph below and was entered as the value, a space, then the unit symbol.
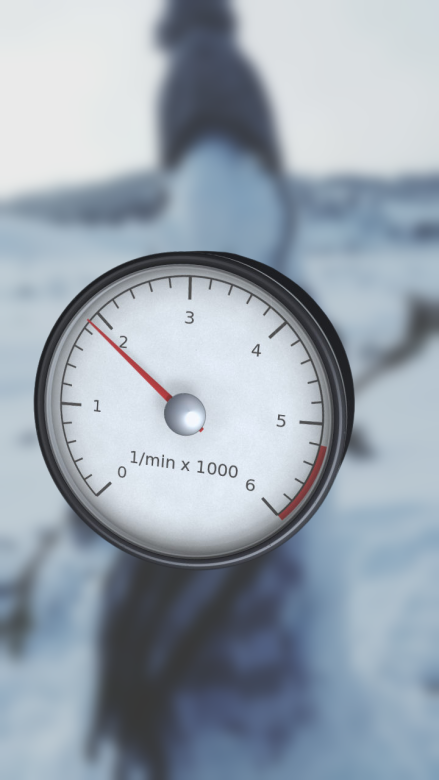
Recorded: 1900 rpm
